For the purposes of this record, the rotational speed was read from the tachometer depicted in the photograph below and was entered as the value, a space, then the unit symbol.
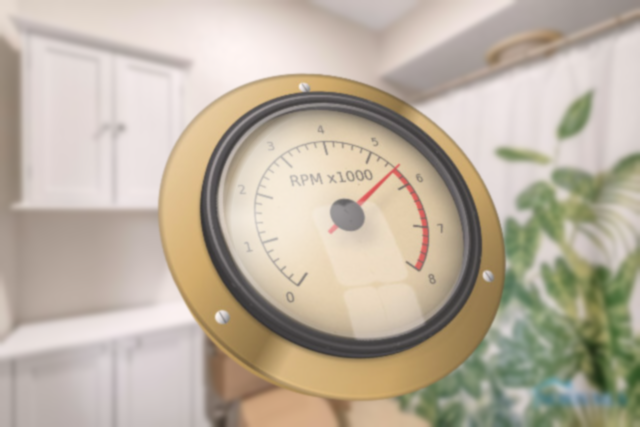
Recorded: 5600 rpm
